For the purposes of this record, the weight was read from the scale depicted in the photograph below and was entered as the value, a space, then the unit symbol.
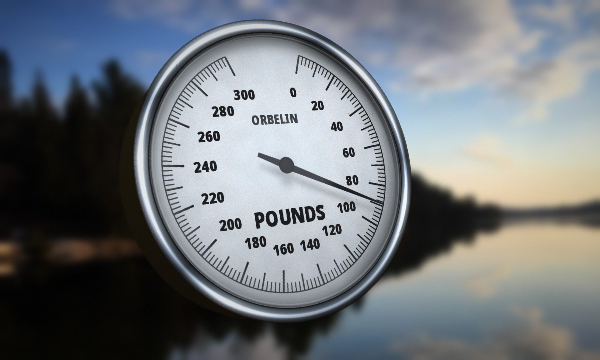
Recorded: 90 lb
